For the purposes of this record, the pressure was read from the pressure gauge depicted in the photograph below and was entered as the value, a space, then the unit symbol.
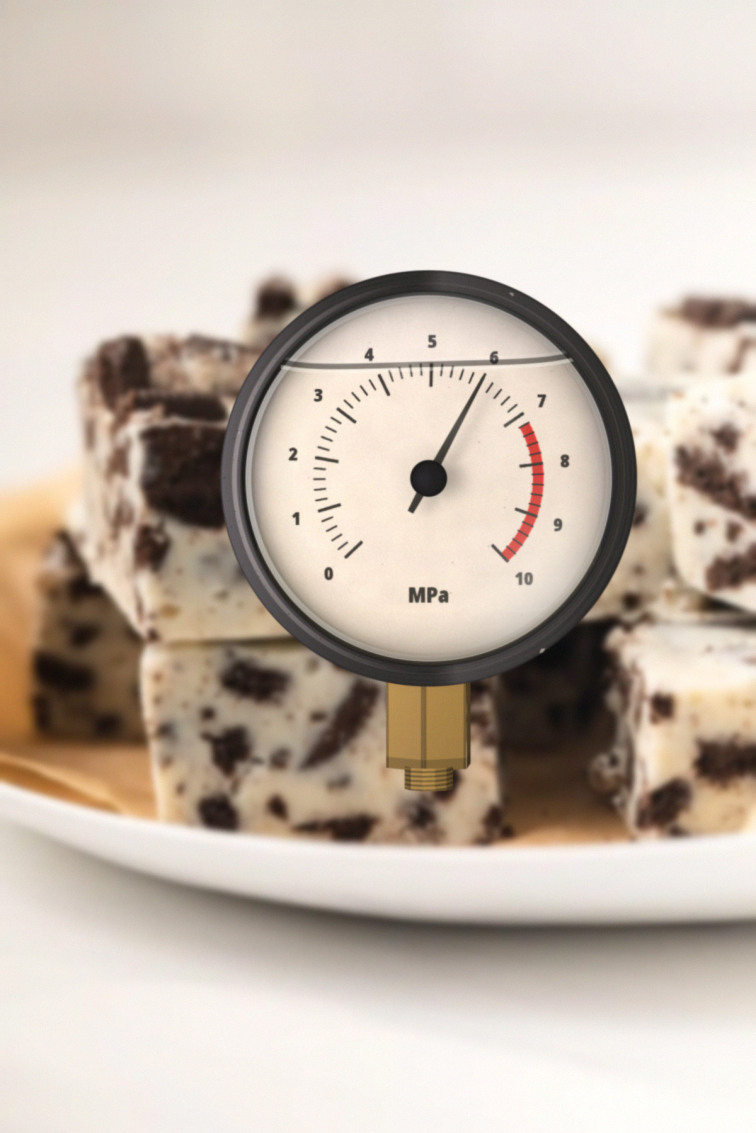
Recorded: 6 MPa
